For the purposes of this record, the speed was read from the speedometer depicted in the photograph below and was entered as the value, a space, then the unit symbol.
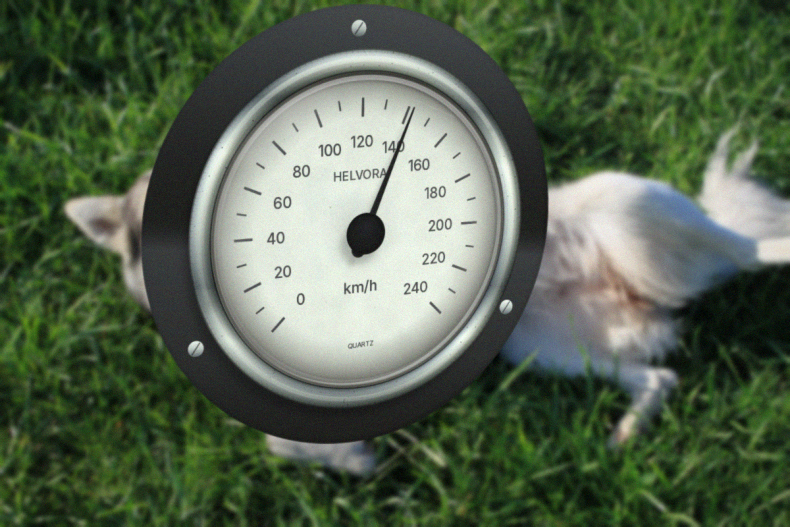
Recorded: 140 km/h
